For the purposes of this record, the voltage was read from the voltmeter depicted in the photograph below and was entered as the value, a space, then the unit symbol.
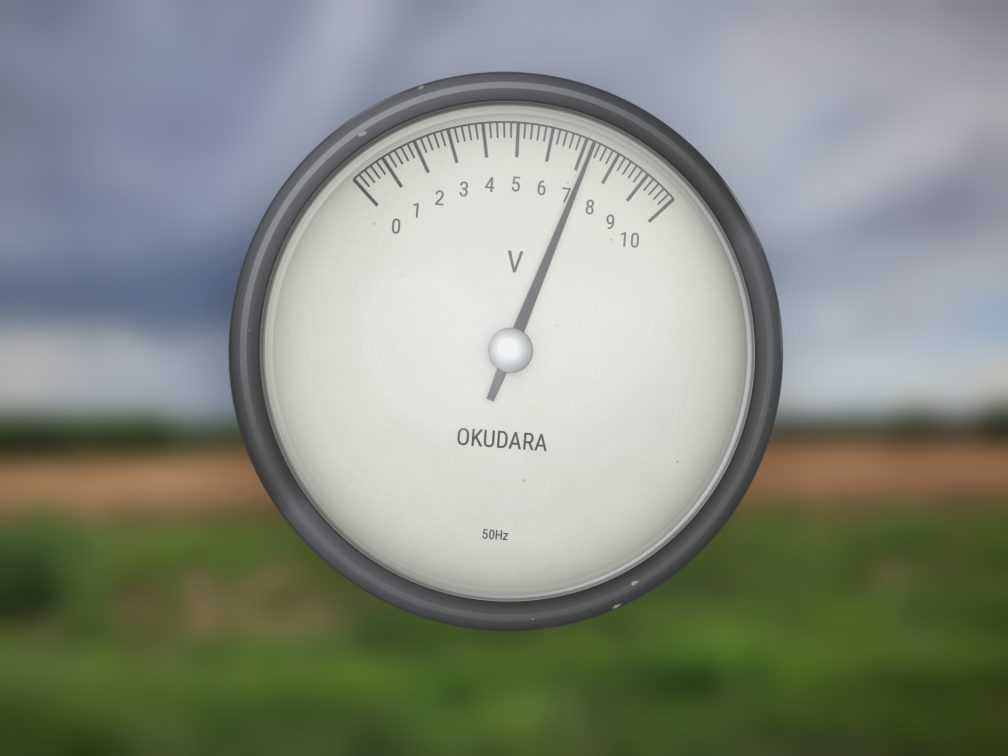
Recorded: 7.2 V
